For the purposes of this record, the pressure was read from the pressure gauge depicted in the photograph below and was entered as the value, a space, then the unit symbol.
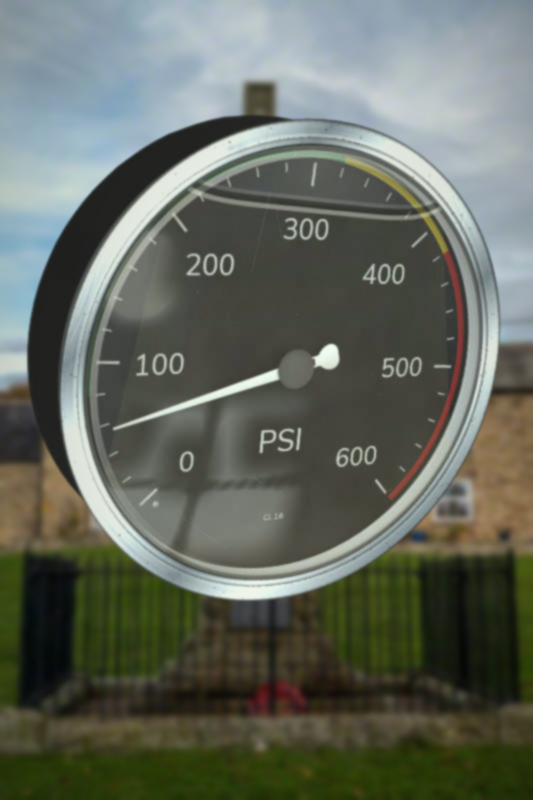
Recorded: 60 psi
